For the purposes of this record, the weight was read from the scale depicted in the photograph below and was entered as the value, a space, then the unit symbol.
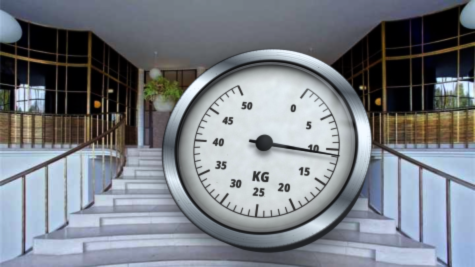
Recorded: 11 kg
